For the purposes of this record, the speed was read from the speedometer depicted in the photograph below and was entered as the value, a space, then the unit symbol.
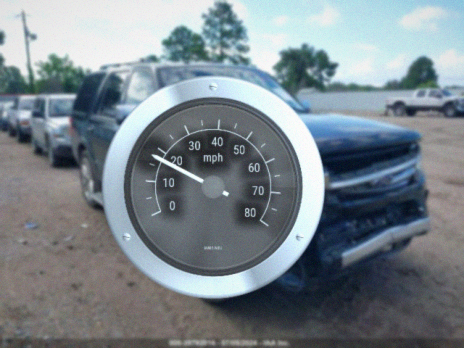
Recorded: 17.5 mph
